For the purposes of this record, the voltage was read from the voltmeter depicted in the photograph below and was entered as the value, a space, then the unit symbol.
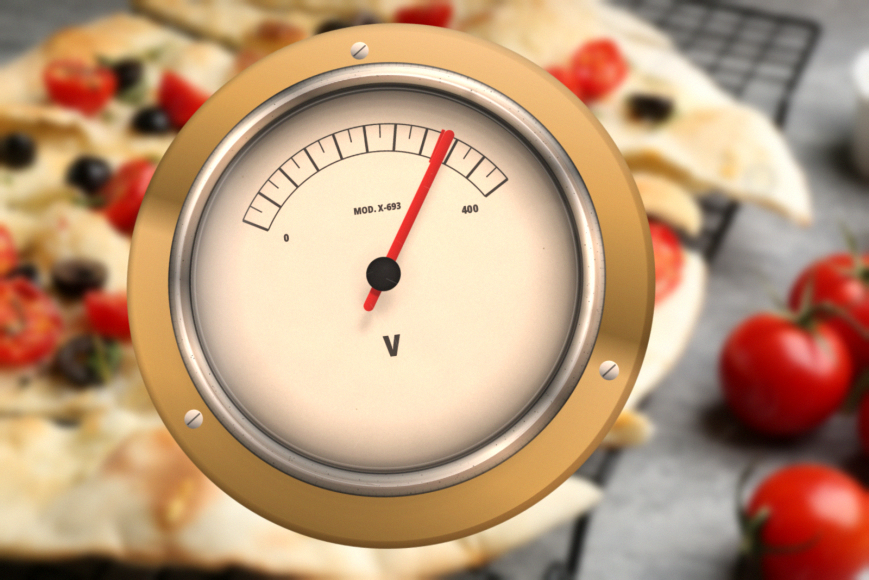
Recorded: 310 V
